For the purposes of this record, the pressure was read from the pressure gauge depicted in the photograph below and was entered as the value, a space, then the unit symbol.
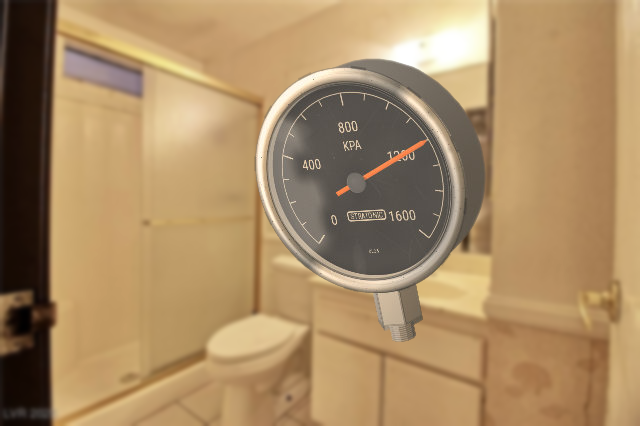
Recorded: 1200 kPa
